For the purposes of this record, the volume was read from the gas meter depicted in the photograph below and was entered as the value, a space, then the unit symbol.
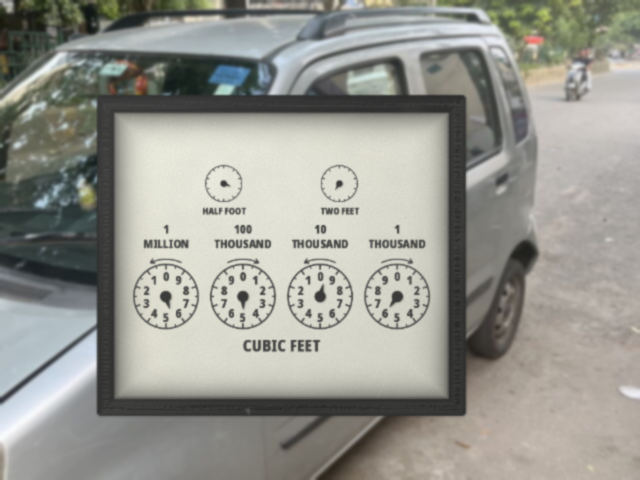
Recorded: 549600 ft³
